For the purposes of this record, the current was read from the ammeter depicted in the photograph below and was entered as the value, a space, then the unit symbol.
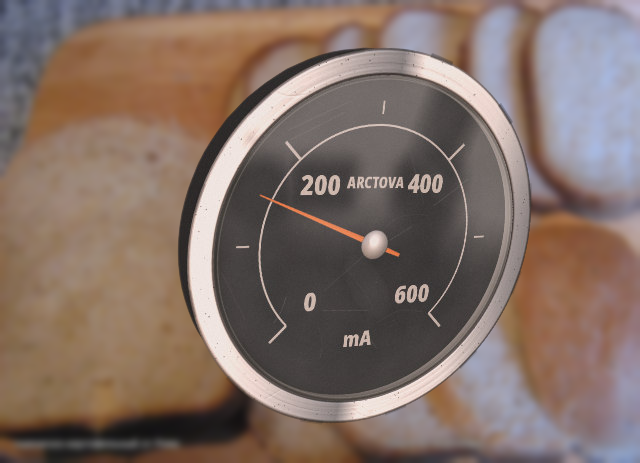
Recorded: 150 mA
